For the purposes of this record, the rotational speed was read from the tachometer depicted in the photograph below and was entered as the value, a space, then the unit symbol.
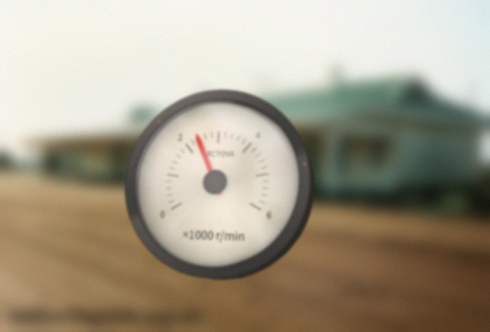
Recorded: 2400 rpm
